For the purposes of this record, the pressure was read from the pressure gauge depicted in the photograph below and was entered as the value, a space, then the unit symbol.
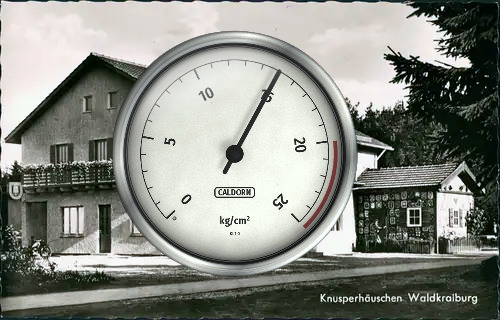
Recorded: 15 kg/cm²
